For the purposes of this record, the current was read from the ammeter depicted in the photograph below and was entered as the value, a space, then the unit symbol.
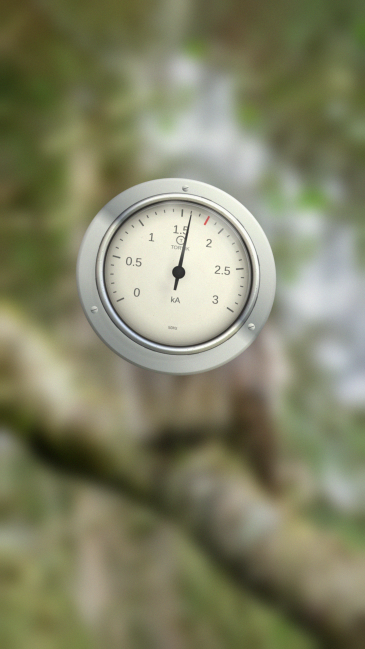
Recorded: 1.6 kA
